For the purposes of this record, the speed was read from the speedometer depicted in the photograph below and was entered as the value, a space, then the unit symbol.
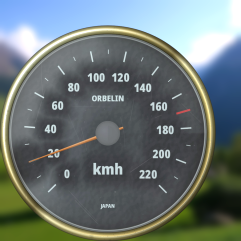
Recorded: 20 km/h
